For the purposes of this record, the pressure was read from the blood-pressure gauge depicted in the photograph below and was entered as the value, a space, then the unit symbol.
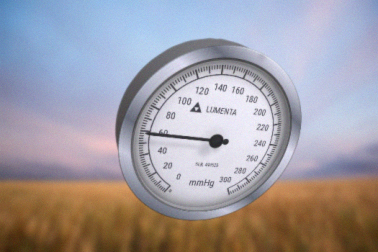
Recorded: 60 mmHg
